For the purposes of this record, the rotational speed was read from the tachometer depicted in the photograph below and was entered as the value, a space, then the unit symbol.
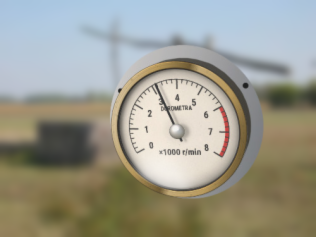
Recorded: 3200 rpm
